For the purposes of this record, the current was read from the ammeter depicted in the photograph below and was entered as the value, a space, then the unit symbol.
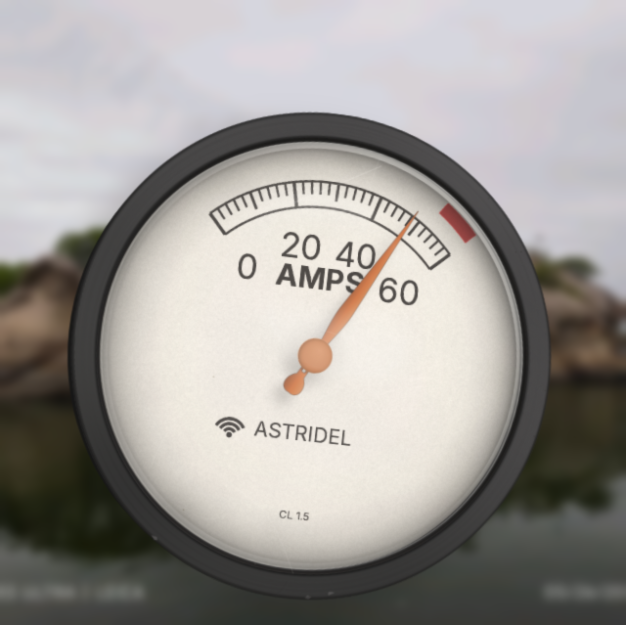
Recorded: 48 A
